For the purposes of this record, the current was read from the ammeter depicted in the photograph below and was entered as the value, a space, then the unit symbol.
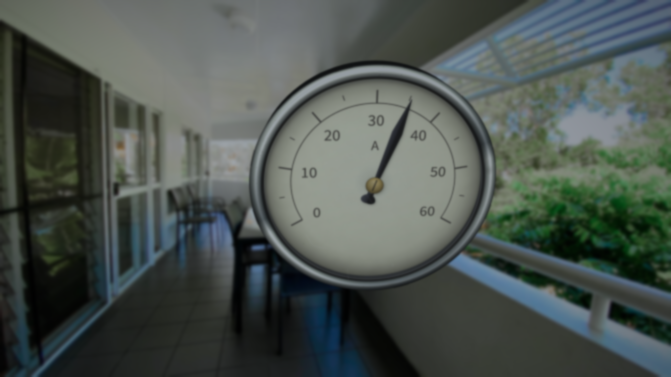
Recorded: 35 A
